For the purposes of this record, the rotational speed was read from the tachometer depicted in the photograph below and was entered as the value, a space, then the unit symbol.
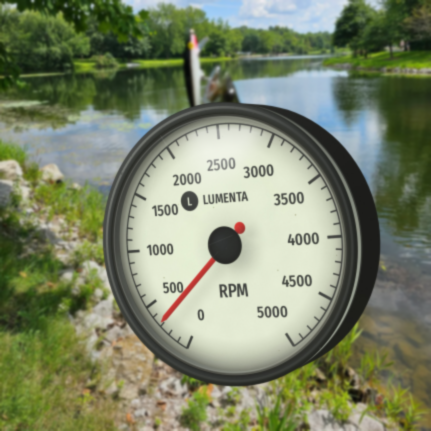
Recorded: 300 rpm
